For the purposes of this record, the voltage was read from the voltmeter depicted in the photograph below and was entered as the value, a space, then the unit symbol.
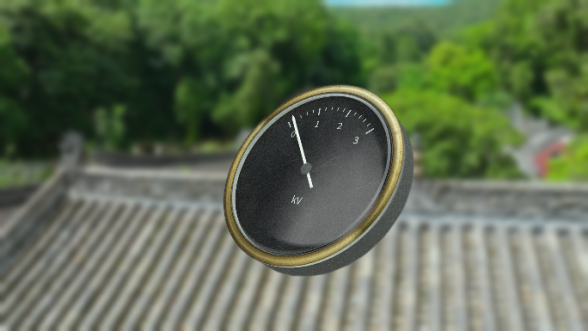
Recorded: 0.2 kV
